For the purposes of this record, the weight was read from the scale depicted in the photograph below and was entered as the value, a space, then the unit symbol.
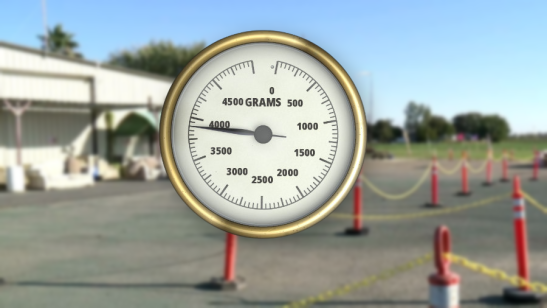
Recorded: 3900 g
